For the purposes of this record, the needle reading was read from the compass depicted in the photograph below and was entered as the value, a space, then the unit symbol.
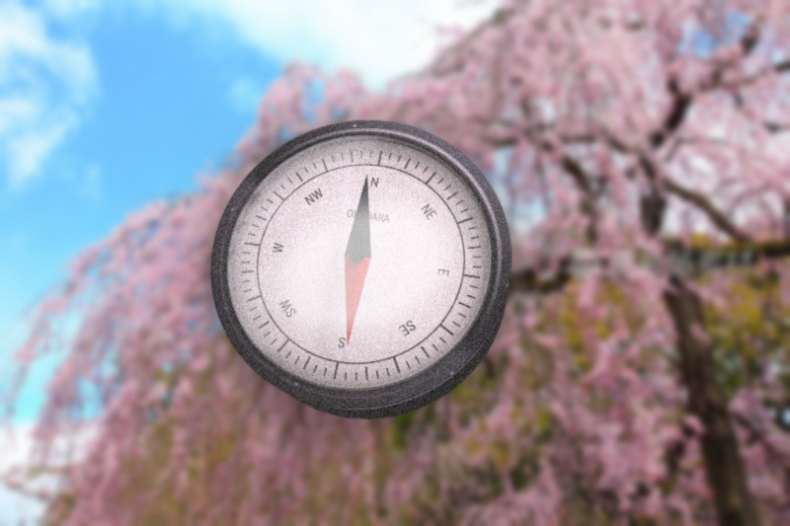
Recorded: 175 °
